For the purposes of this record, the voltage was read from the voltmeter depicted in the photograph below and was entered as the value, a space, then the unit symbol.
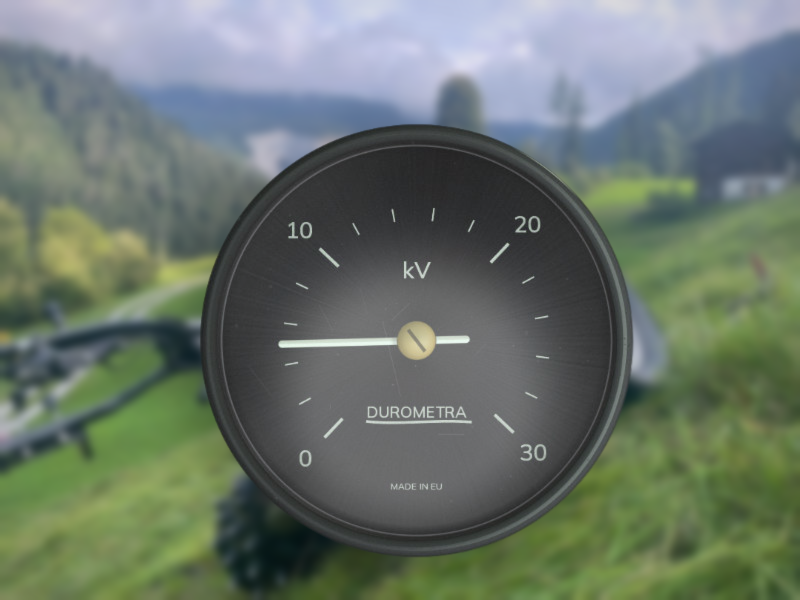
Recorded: 5 kV
